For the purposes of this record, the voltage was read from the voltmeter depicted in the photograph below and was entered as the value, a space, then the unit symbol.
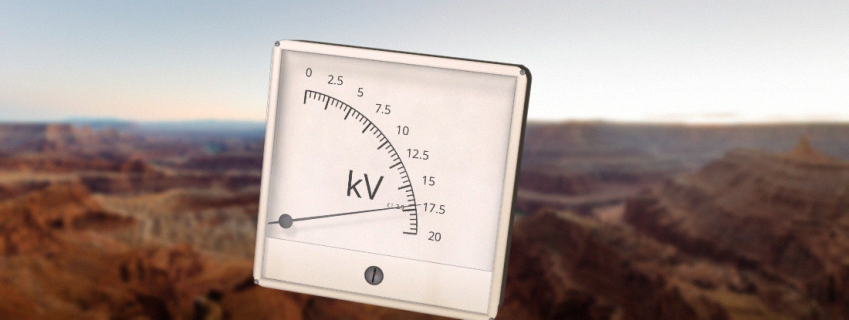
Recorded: 17 kV
